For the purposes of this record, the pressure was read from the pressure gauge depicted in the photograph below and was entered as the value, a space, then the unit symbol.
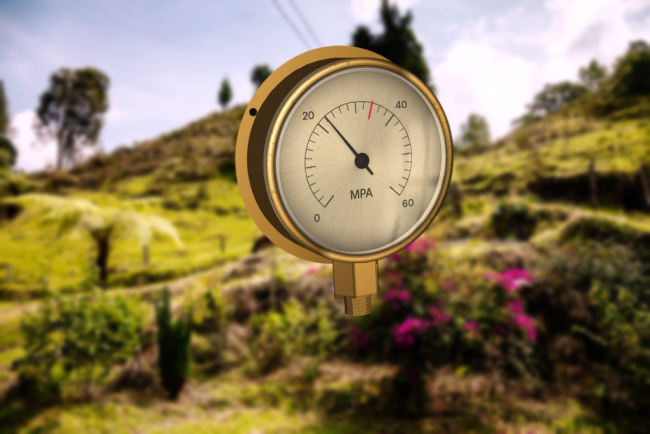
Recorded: 22 MPa
